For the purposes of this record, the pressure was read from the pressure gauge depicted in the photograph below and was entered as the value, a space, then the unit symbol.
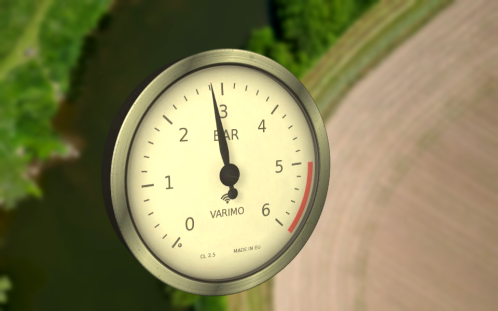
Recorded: 2.8 bar
